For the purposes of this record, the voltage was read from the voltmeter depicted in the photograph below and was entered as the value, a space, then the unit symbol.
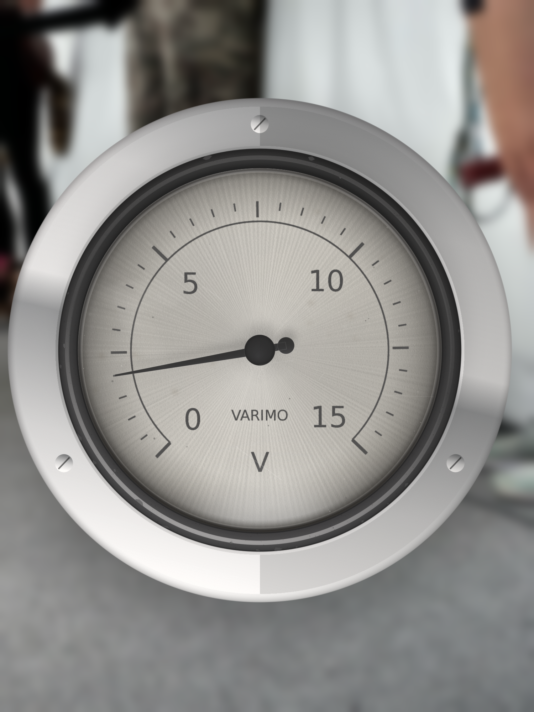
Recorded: 2 V
